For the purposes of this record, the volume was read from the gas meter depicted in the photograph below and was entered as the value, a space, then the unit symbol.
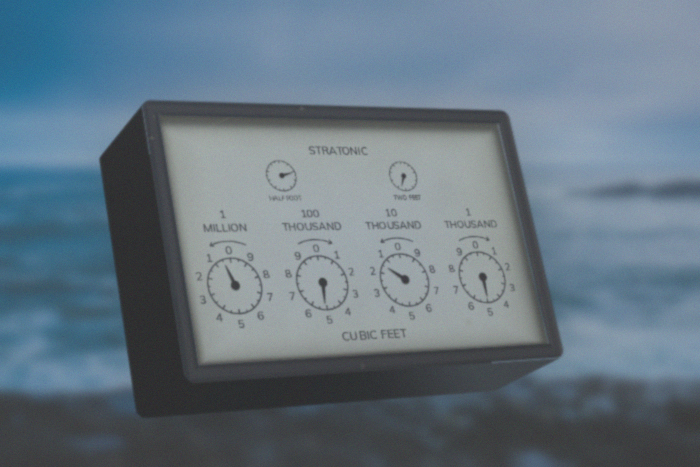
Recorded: 51500 ft³
